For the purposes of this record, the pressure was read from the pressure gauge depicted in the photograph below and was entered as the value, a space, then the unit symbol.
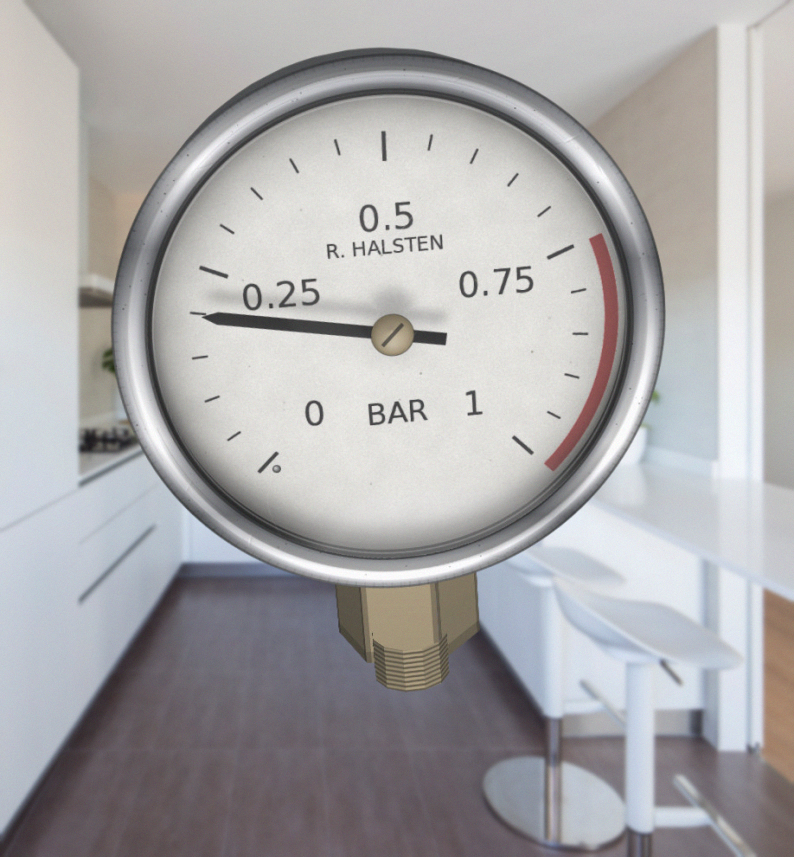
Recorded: 0.2 bar
